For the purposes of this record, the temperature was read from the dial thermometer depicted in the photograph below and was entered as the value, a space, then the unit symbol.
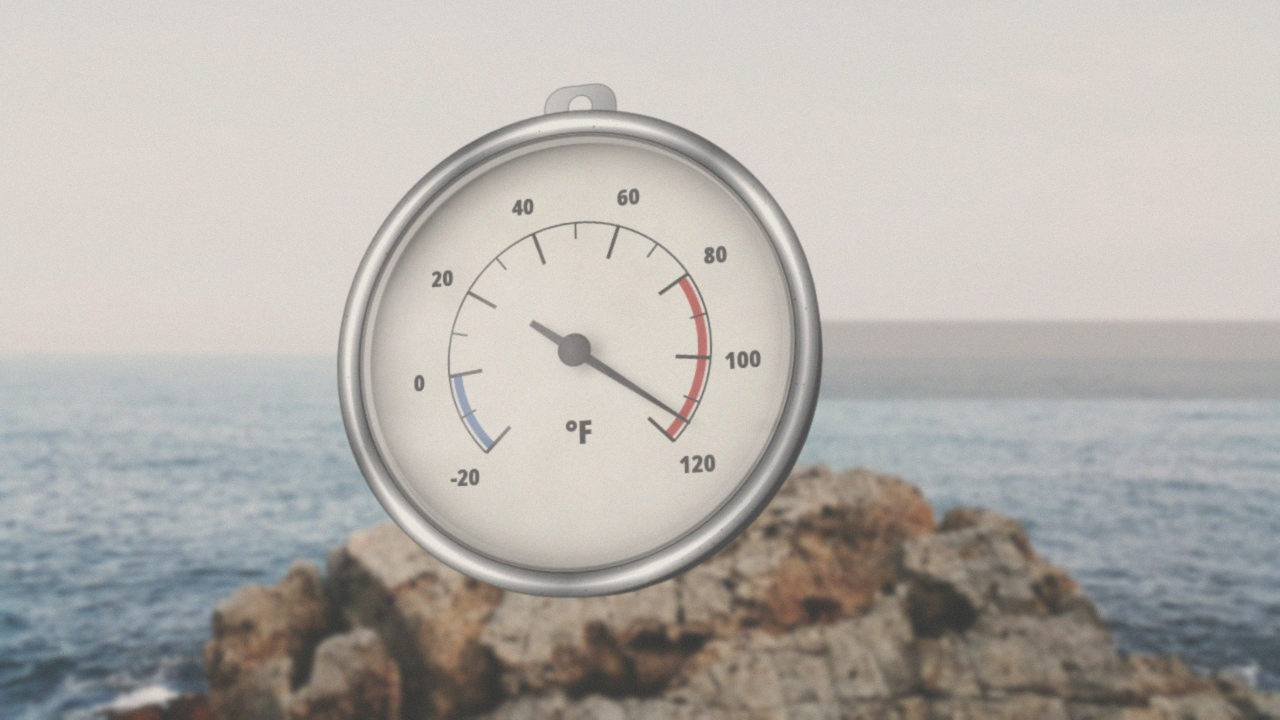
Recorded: 115 °F
